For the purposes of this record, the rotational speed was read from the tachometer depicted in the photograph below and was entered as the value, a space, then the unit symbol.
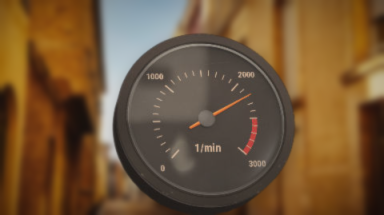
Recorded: 2200 rpm
